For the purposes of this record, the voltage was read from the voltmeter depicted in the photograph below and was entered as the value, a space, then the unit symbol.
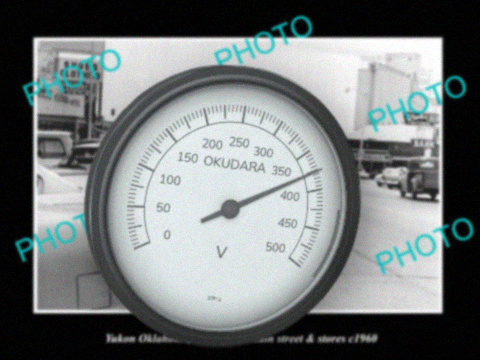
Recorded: 375 V
